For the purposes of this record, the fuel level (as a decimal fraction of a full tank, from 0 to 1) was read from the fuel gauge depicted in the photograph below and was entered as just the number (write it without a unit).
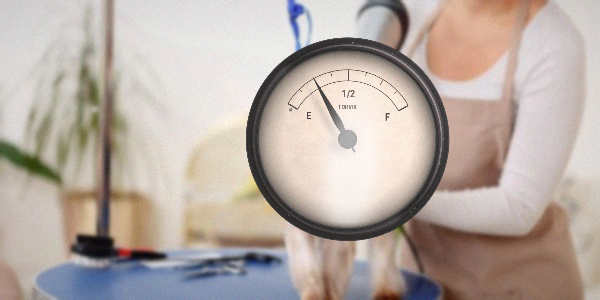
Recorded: 0.25
